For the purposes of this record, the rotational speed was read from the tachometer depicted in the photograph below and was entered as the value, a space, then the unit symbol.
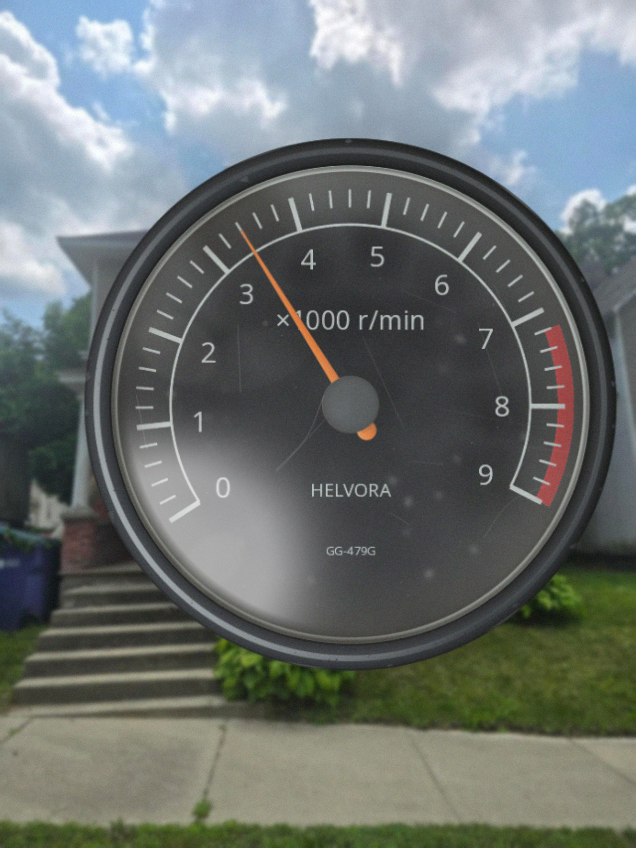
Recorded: 3400 rpm
